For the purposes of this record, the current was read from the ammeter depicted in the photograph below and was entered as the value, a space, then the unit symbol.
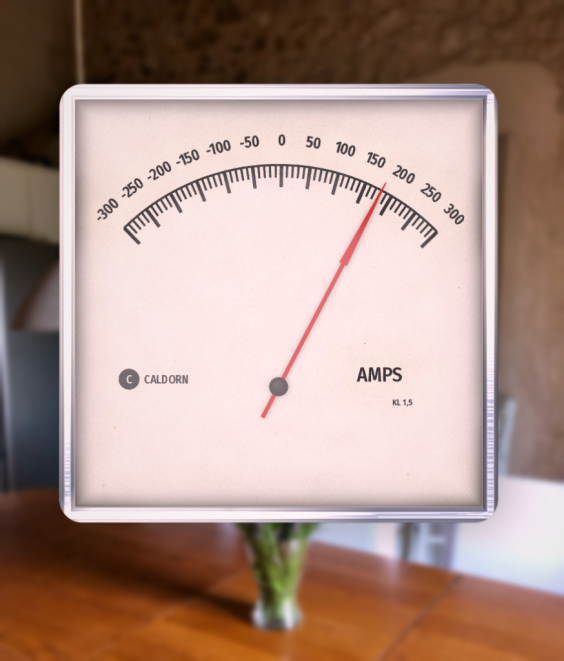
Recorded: 180 A
